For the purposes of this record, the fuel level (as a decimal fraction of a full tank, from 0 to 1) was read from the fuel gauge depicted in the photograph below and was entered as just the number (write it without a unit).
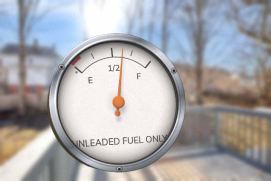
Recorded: 0.625
